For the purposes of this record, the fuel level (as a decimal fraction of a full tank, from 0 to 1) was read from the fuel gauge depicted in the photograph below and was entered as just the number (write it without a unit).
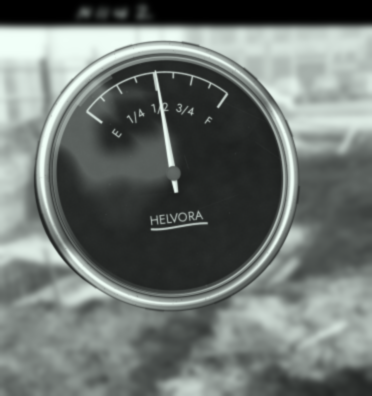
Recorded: 0.5
